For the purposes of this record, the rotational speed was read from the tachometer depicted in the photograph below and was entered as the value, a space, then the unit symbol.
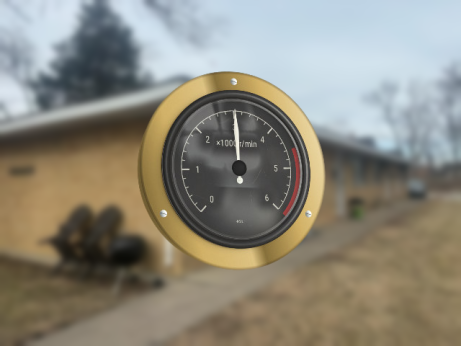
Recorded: 3000 rpm
